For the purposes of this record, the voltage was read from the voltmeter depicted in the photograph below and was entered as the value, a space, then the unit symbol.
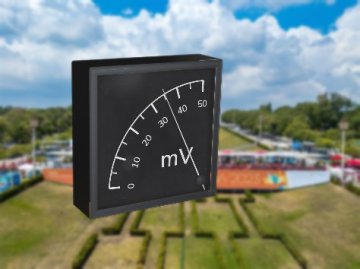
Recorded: 35 mV
